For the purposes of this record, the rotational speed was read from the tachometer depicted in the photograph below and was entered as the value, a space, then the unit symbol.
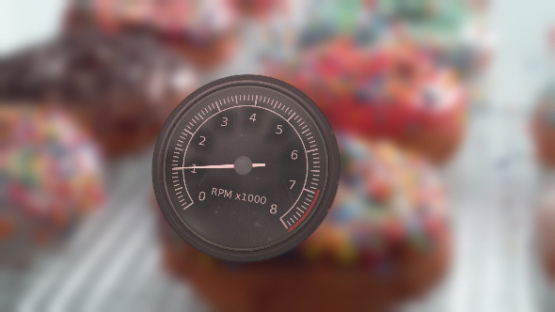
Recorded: 1000 rpm
